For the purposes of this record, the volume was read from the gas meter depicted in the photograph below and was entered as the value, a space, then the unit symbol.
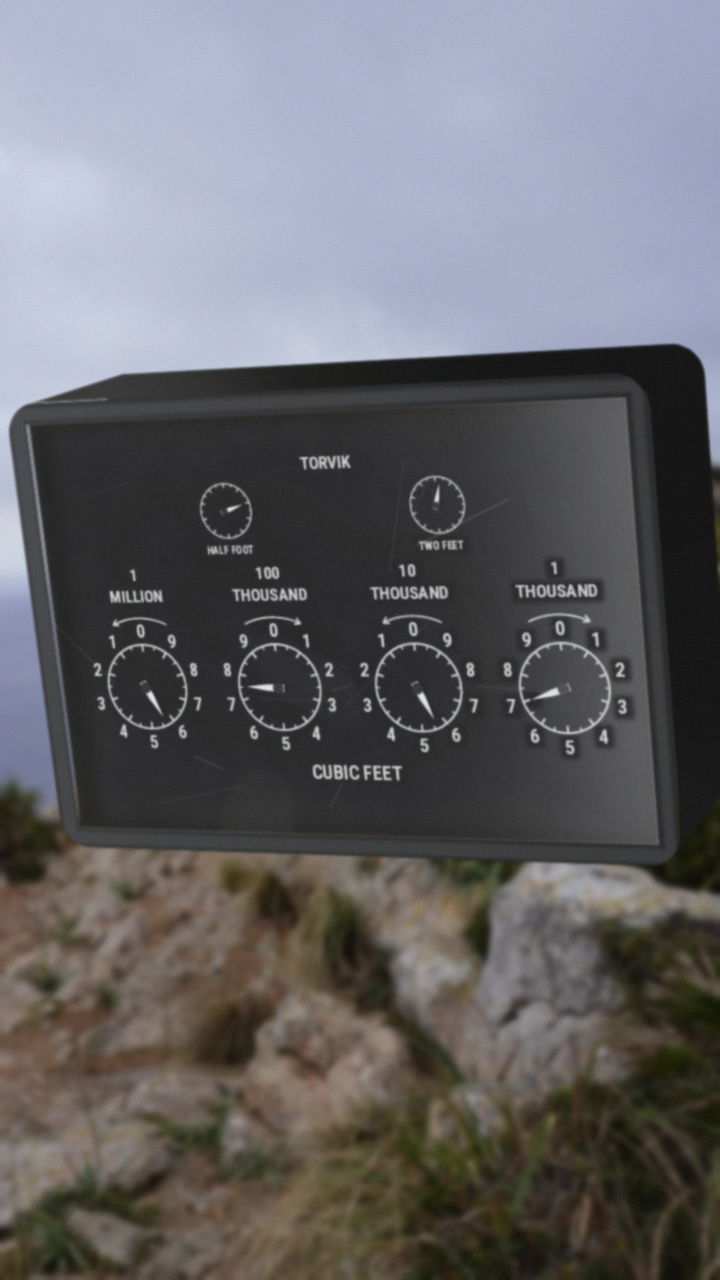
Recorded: 575700 ft³
